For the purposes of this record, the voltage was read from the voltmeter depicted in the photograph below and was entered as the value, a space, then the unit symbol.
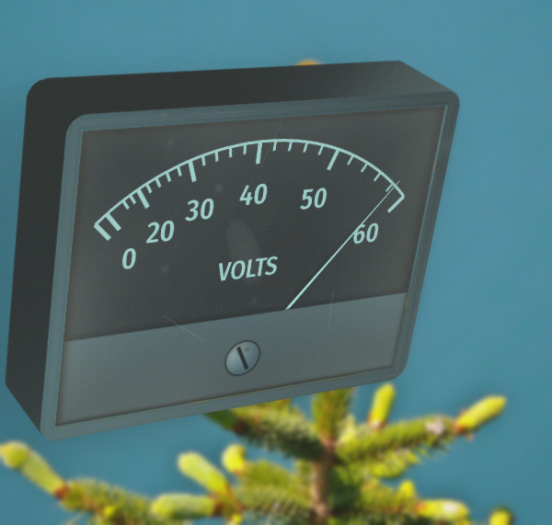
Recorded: 58 V
